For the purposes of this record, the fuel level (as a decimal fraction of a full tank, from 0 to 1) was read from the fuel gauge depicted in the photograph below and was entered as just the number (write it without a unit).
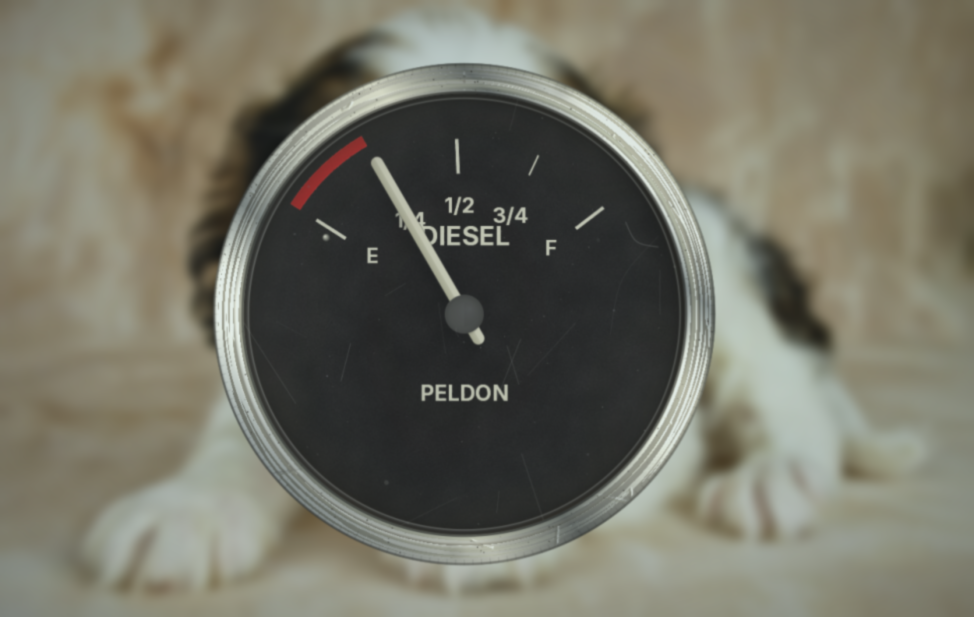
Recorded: 0.25
